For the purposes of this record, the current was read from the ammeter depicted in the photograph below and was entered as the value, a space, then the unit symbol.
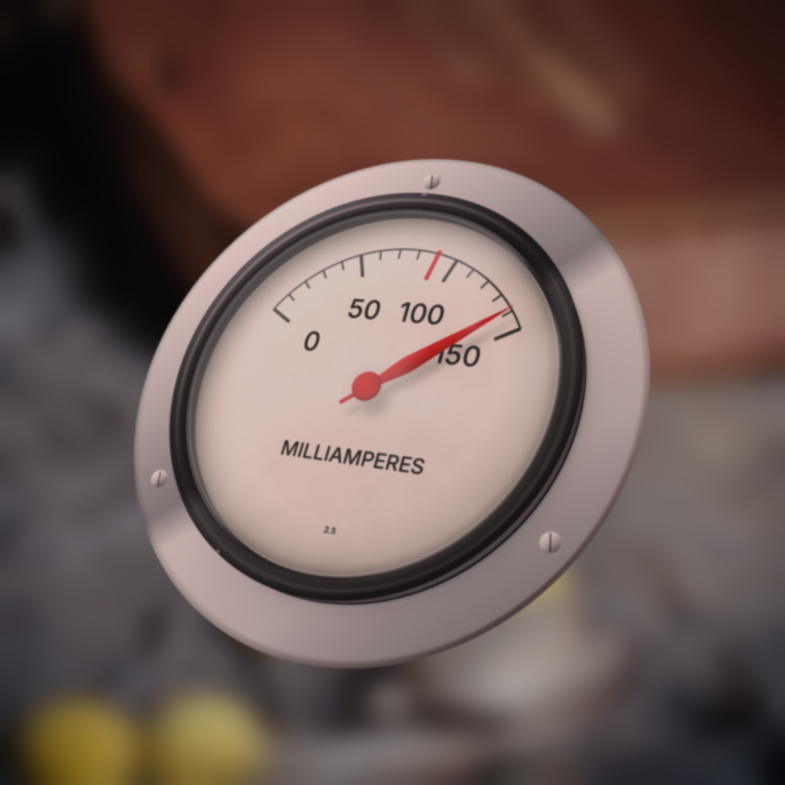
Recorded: 140 mA
